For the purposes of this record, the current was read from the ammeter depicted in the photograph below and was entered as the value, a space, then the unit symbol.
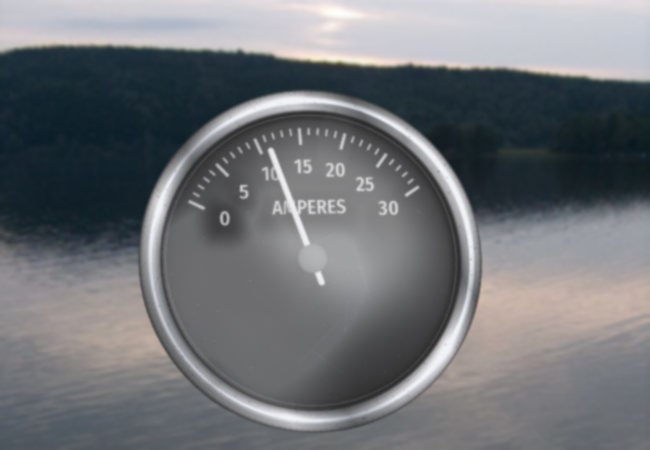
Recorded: 11 A
